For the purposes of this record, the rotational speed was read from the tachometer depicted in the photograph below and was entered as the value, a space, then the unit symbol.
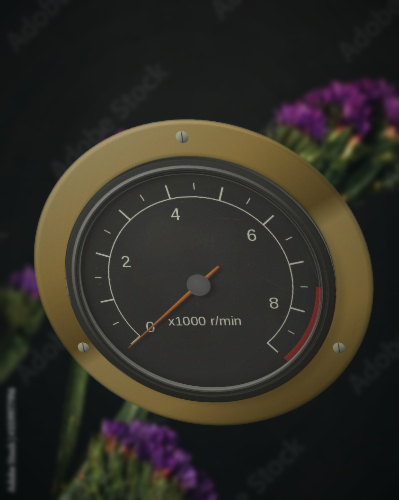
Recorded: 0 rpm
